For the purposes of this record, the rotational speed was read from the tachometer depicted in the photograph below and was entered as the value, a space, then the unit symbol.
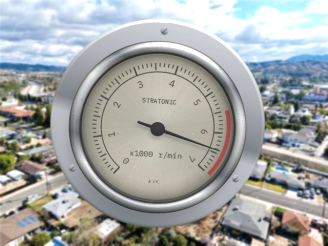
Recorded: 6400 rpm
